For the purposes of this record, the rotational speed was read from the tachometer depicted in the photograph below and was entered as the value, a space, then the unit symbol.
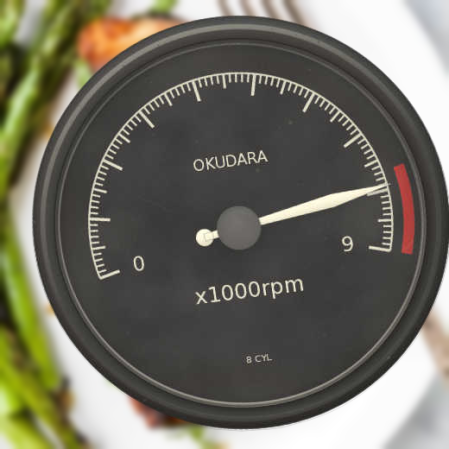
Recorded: 7900 rpm
